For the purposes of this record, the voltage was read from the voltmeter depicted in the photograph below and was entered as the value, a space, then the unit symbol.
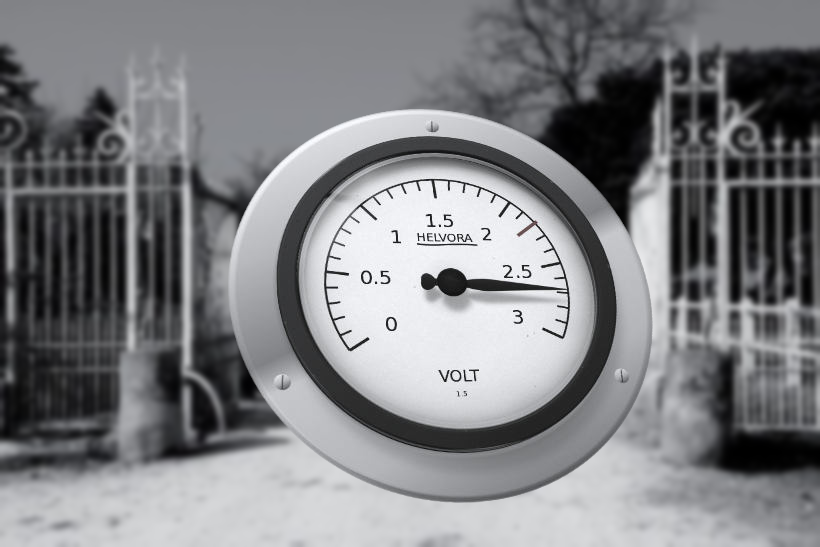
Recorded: 2.7 V
